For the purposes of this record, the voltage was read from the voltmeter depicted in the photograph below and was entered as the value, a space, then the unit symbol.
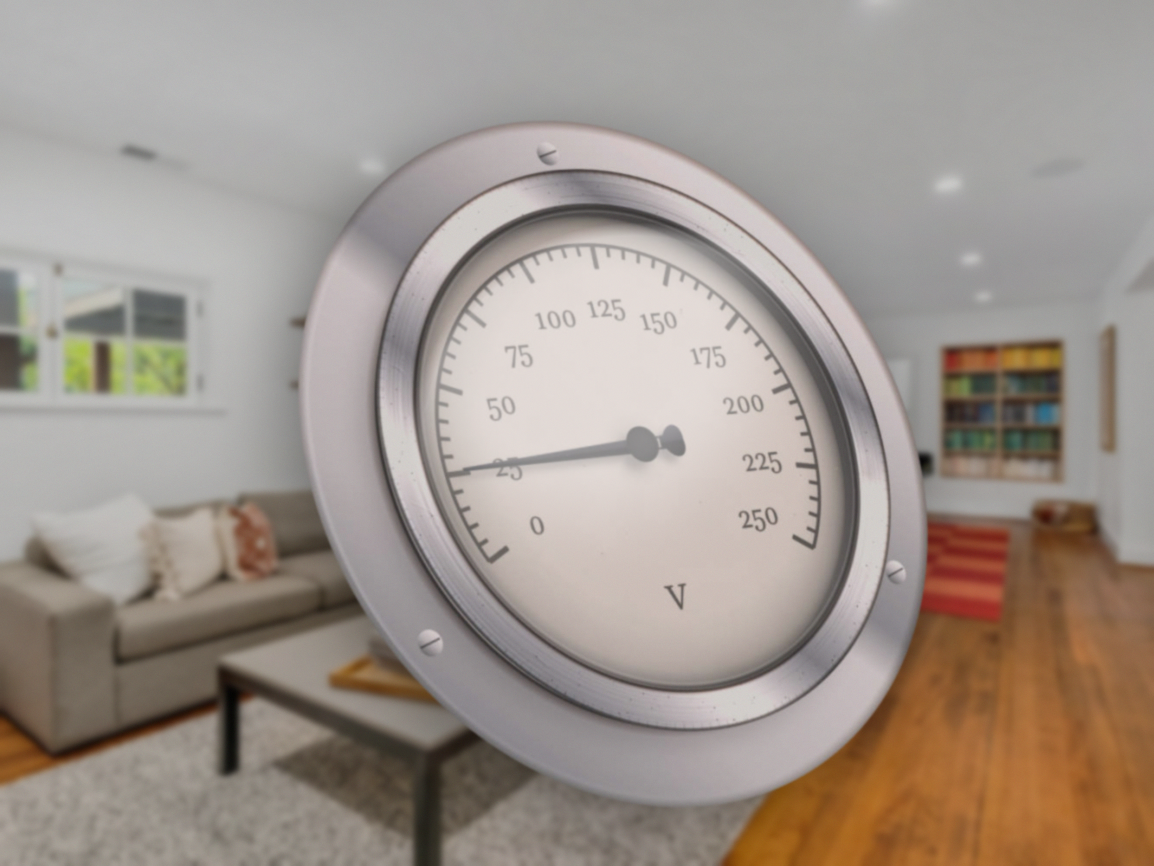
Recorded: 25 V
